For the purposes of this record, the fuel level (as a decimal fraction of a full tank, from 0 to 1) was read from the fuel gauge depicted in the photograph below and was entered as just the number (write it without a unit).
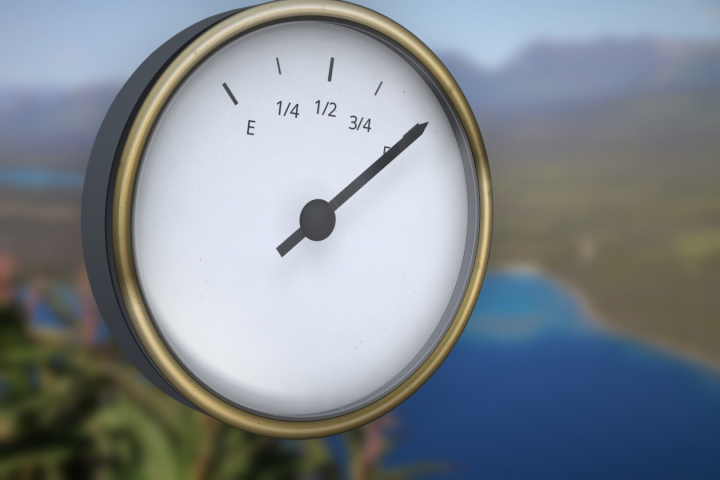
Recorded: 1
